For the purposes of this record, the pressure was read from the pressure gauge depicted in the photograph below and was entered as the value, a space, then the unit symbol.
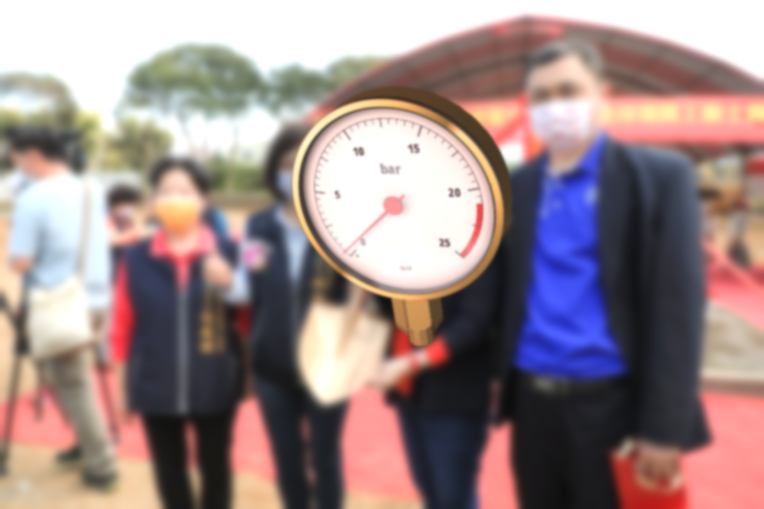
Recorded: 0.5 bar
